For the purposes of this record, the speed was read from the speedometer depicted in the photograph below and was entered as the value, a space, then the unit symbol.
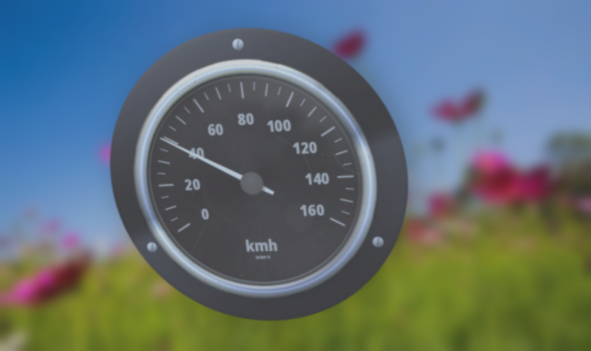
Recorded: 40 km/h
